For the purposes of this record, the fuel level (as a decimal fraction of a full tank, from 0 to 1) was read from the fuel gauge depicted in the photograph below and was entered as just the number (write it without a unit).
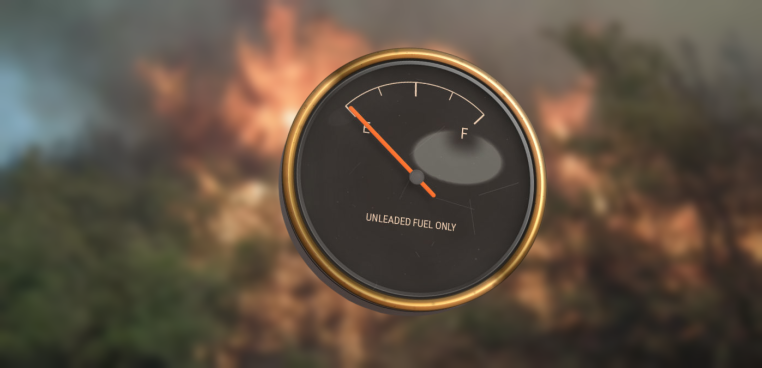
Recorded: 0
